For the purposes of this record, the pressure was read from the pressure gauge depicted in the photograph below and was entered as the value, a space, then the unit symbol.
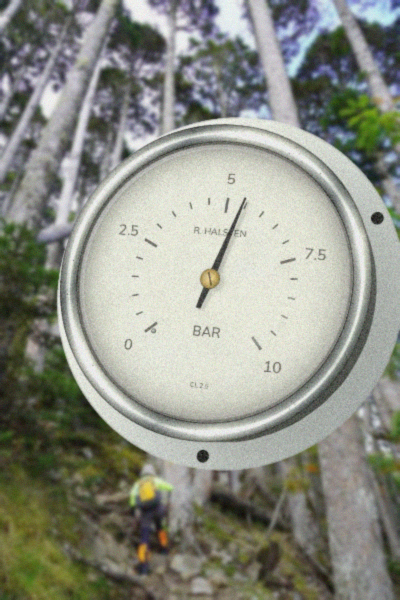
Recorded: 5.5 bar
